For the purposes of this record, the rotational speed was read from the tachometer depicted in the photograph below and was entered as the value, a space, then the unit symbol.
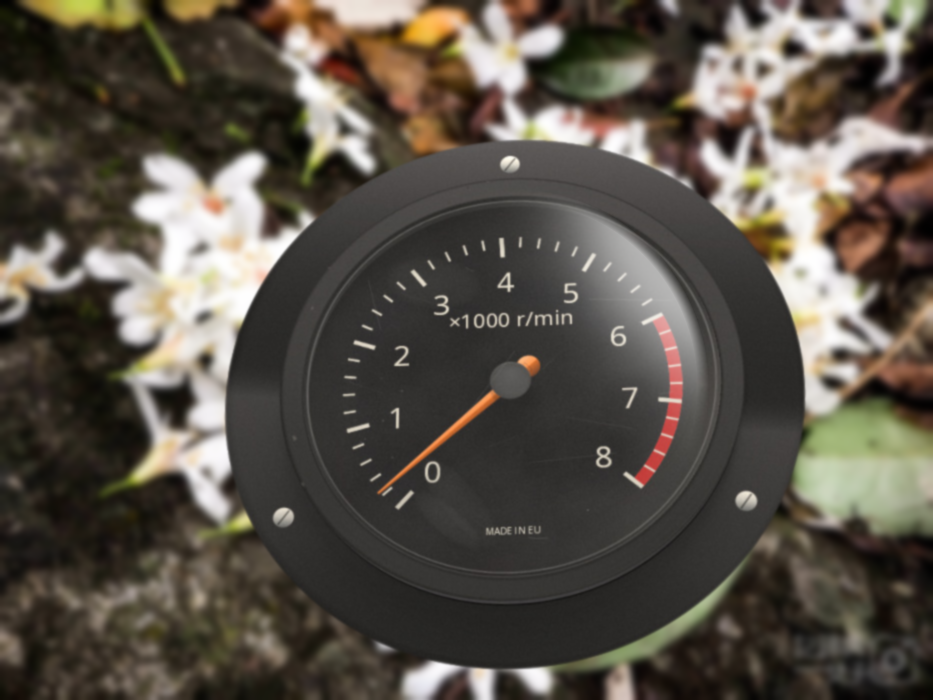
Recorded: 200 rpm
